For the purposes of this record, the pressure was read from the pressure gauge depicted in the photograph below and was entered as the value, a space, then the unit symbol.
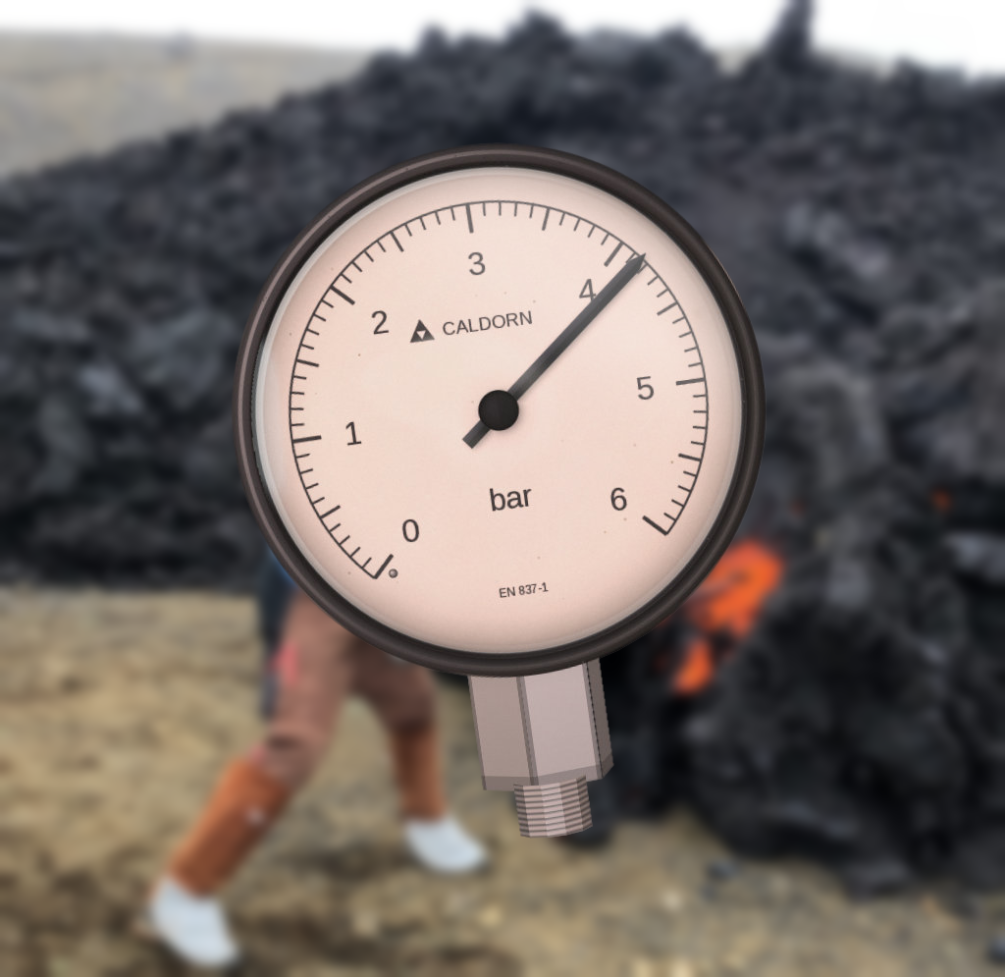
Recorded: 4.15 bar
